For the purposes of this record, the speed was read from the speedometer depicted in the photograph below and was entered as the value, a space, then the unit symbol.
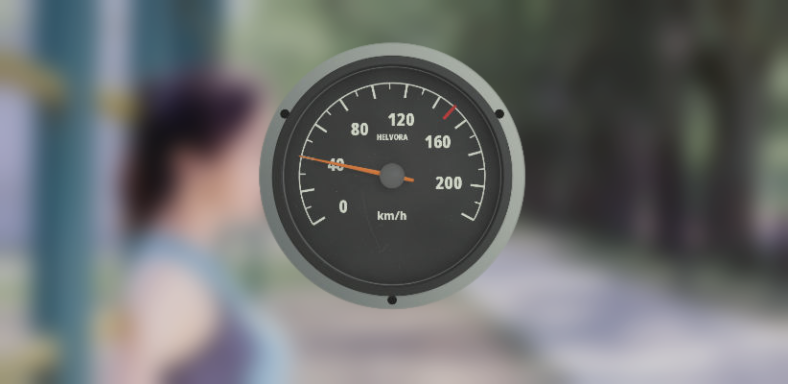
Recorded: 40 km/h
